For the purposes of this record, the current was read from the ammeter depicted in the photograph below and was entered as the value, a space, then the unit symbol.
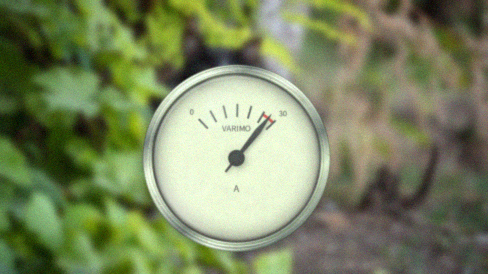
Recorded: 27.5 A
